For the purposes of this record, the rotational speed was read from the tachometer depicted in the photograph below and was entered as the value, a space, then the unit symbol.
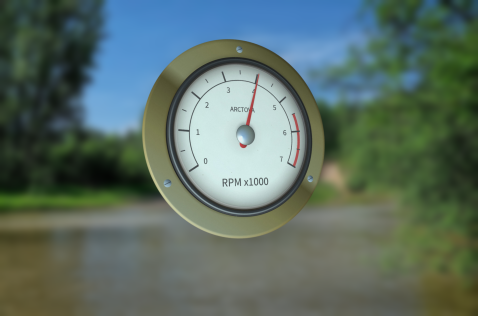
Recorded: 4000 rpm
